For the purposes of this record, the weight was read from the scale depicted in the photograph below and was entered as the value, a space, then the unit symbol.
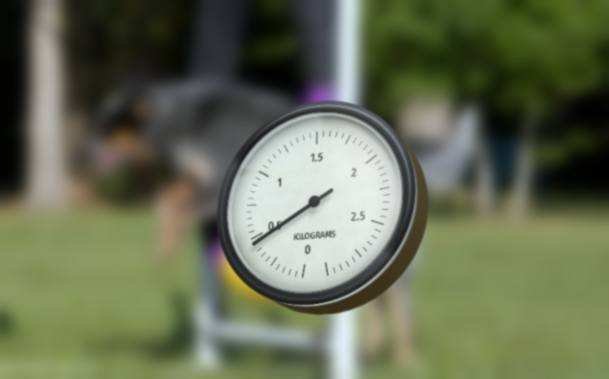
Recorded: 0.45 kg
